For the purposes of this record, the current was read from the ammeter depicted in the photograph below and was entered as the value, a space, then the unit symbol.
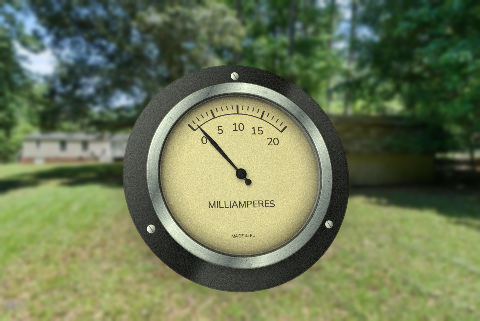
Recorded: 1 mA
